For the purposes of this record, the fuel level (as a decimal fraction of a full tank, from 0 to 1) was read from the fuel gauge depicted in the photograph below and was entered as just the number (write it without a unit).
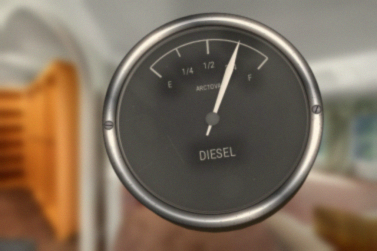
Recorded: 0.75
